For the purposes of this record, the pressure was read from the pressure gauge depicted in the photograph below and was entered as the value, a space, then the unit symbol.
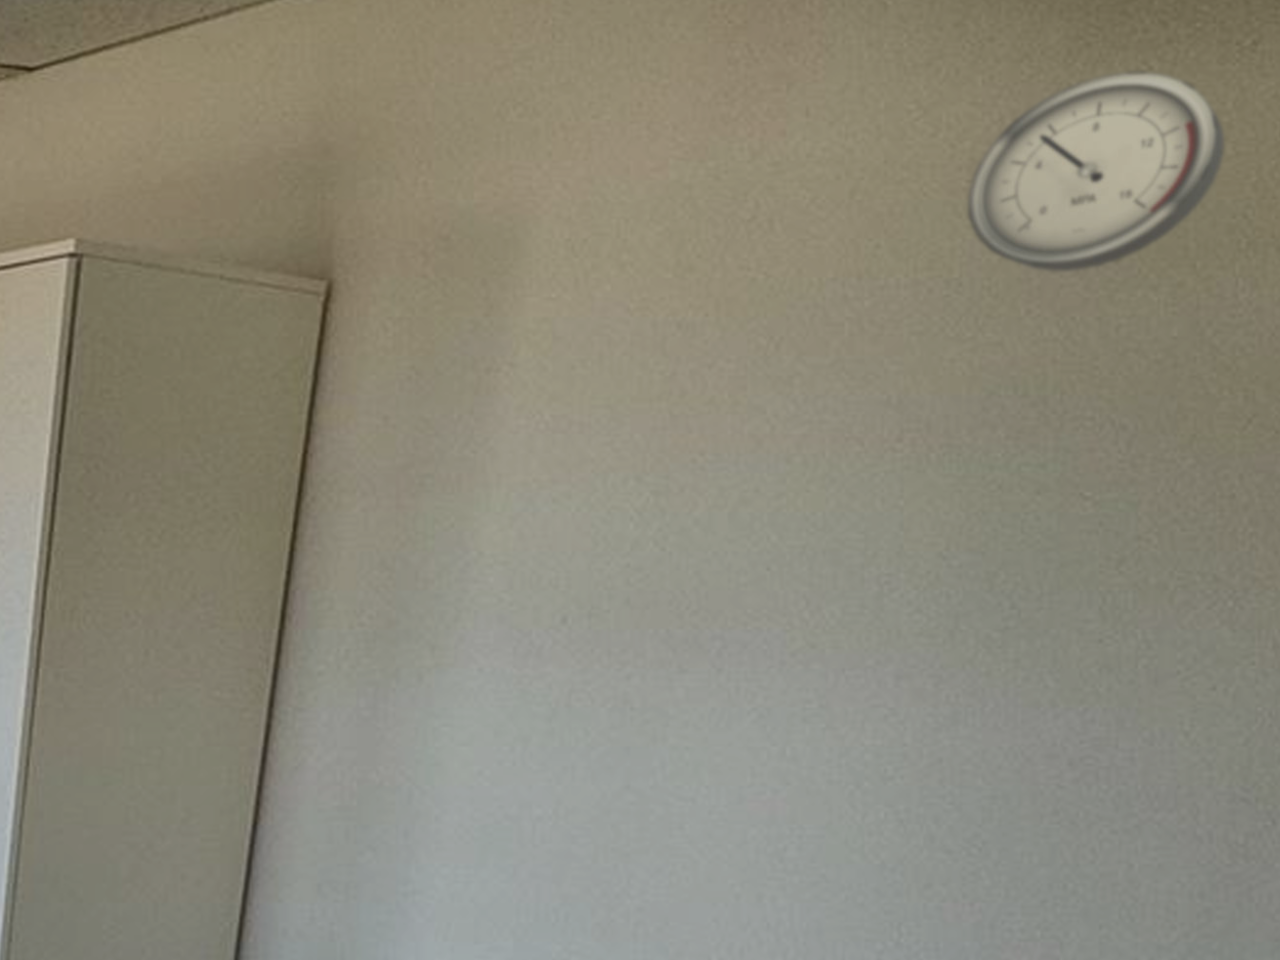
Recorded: 5.5 MPa
